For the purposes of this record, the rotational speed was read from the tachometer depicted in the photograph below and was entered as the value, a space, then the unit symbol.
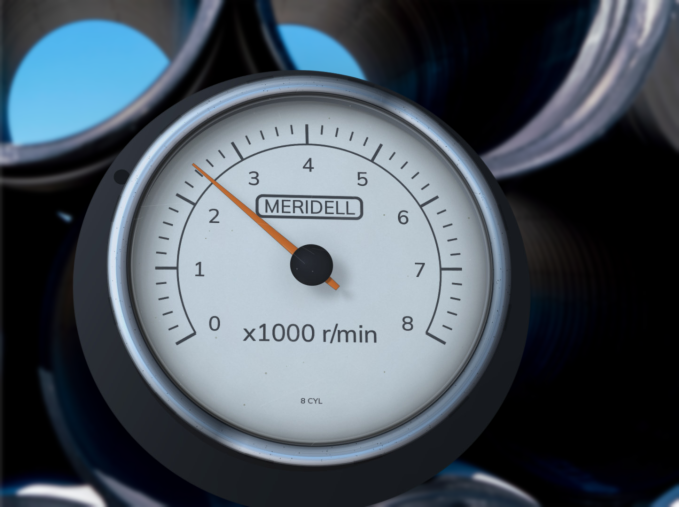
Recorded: 2400 rpm
